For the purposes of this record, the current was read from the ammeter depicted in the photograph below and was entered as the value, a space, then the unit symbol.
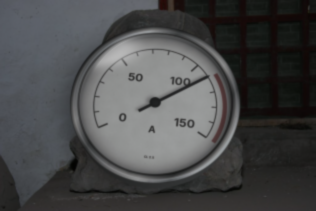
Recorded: 110 A
